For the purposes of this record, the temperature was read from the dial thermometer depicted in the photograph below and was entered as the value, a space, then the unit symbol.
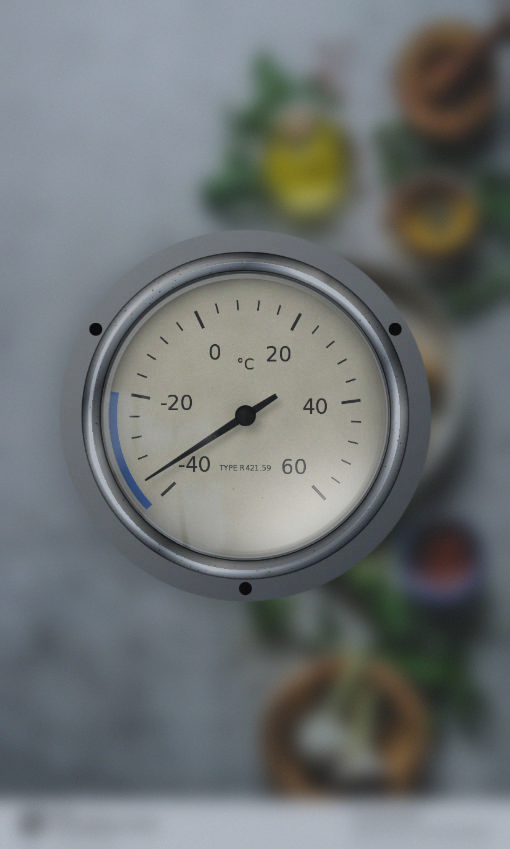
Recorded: -36 °C
